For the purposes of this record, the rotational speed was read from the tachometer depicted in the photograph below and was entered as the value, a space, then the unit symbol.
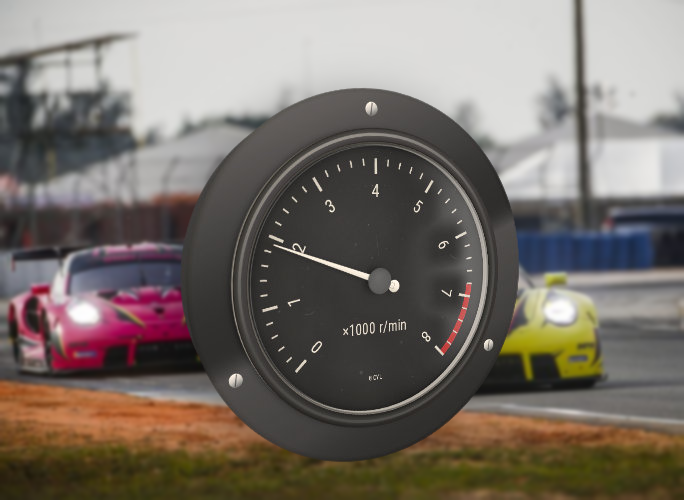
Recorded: 1900 rpm
